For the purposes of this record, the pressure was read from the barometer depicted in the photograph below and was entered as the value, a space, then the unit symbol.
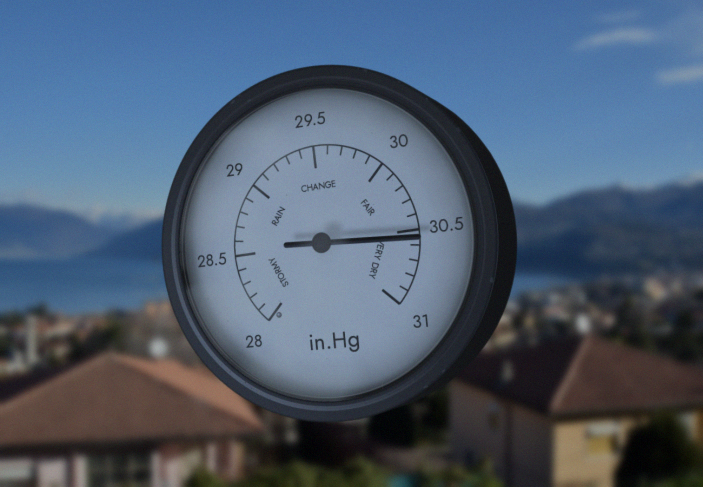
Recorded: 30.55 inHg
